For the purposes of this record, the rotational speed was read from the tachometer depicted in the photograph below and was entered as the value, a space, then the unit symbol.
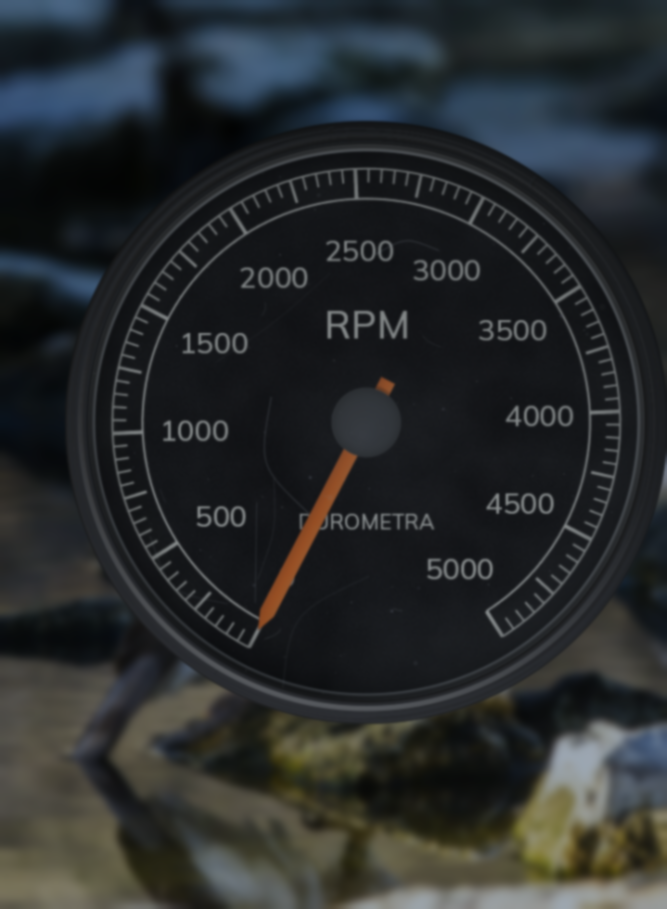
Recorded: 0 rpm
